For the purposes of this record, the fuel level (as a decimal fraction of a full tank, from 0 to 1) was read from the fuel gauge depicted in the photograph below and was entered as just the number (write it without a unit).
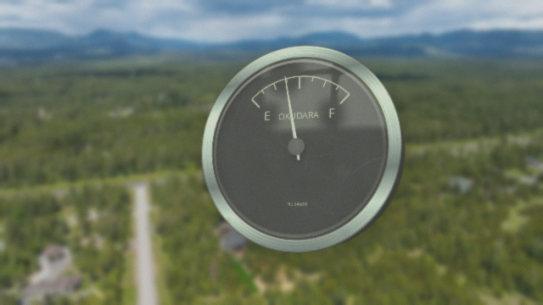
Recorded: 0.375
